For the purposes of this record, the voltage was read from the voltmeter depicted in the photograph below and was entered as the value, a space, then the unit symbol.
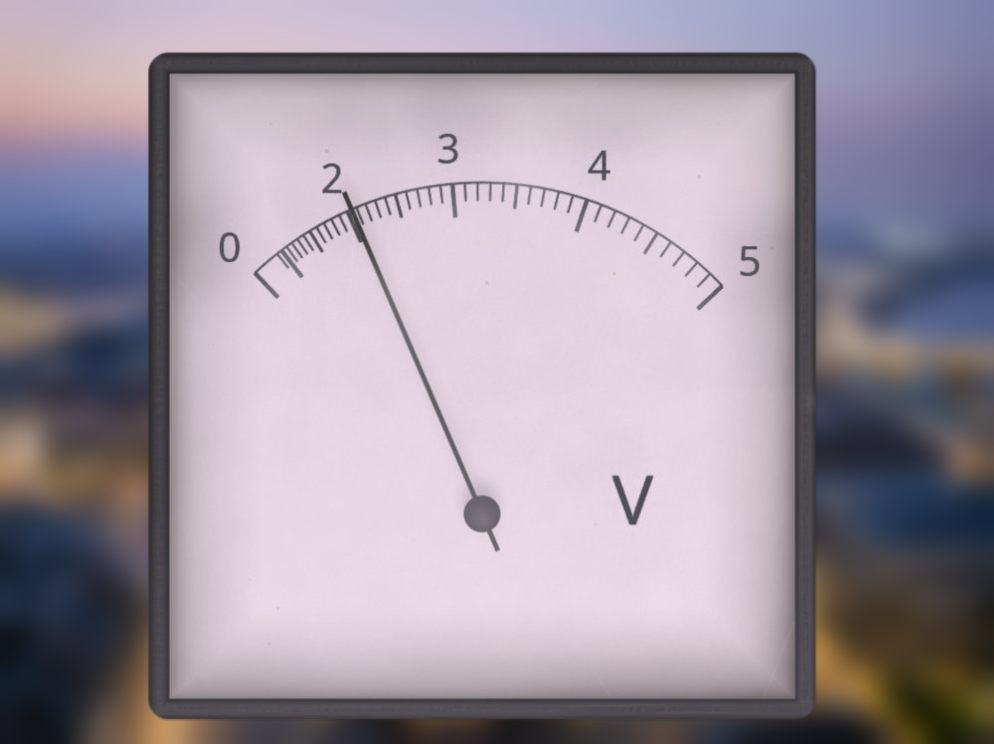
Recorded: 2.05 V
